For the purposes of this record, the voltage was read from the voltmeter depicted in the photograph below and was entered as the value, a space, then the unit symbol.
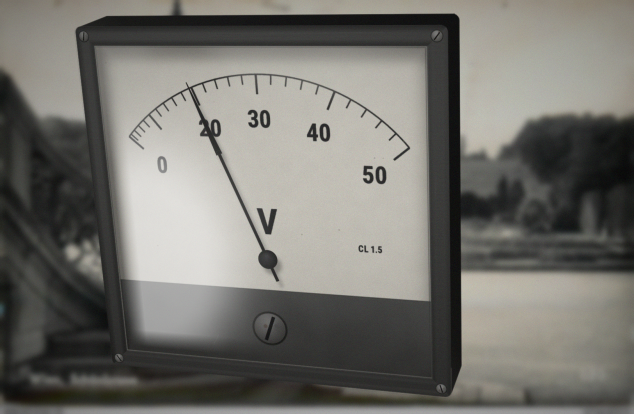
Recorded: 20 V
